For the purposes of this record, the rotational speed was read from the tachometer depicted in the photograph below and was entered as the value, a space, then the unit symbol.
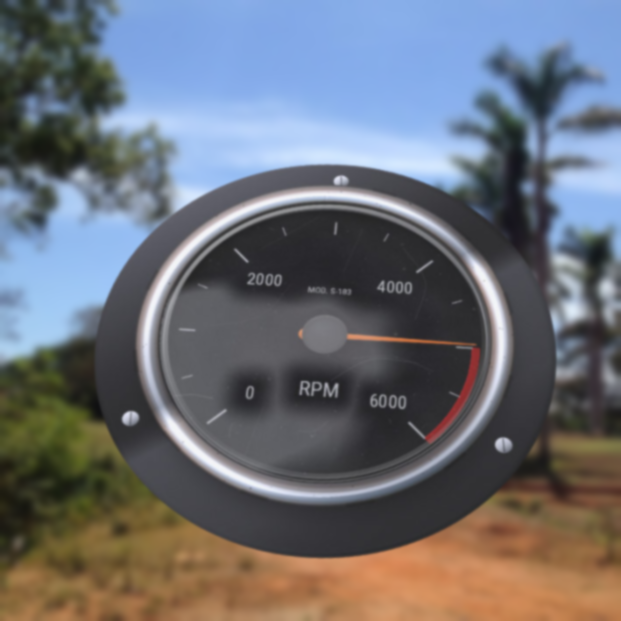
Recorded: 5000 rpm
